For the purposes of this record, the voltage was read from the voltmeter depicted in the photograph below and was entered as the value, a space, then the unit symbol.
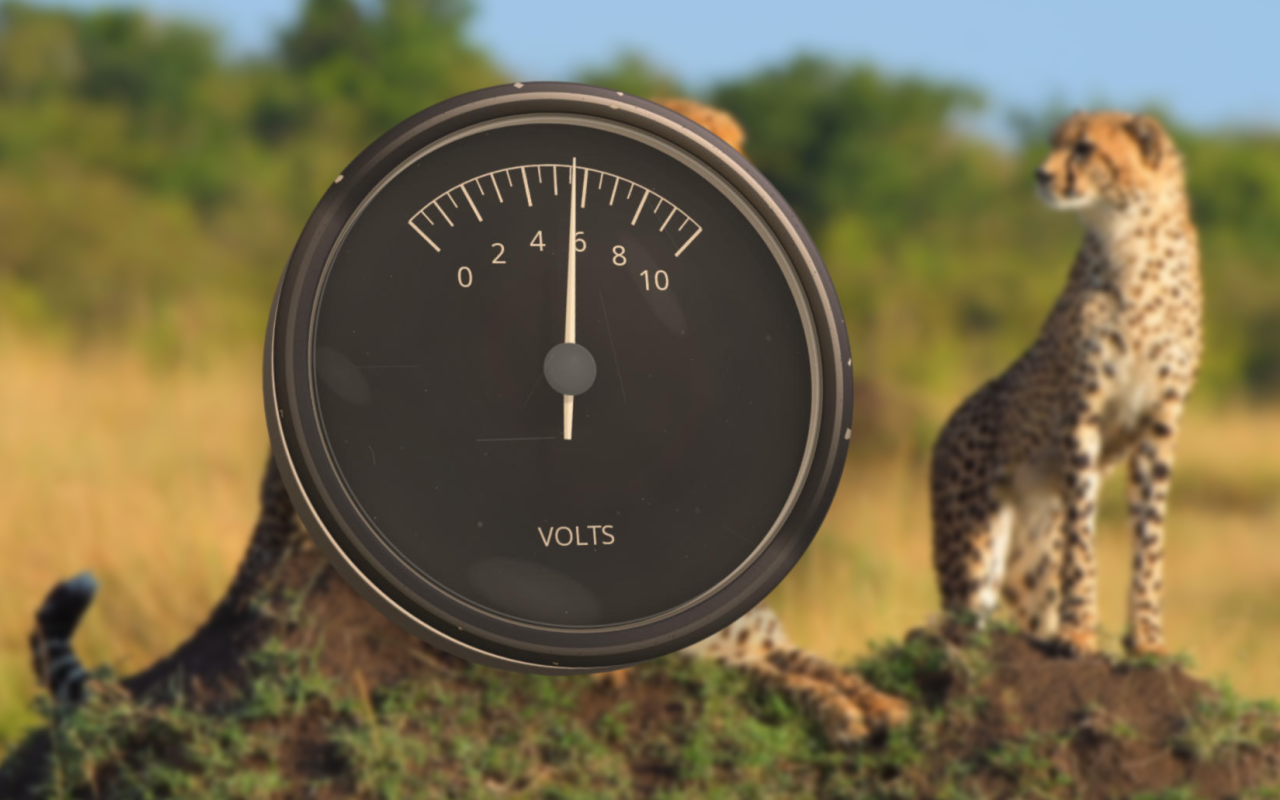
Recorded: 5.5 V
